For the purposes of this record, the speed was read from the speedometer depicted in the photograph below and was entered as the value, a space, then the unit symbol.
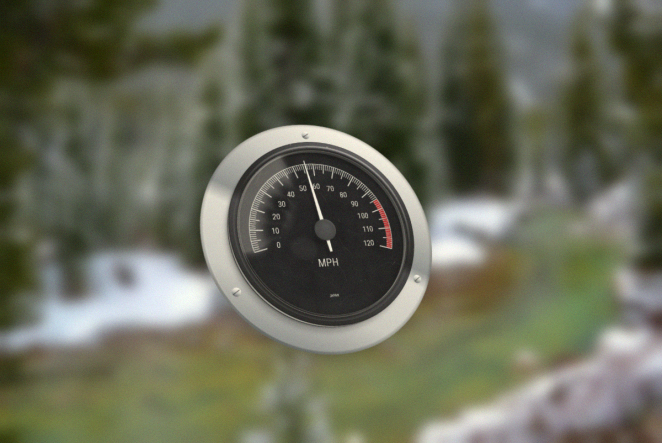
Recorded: 55 mph
